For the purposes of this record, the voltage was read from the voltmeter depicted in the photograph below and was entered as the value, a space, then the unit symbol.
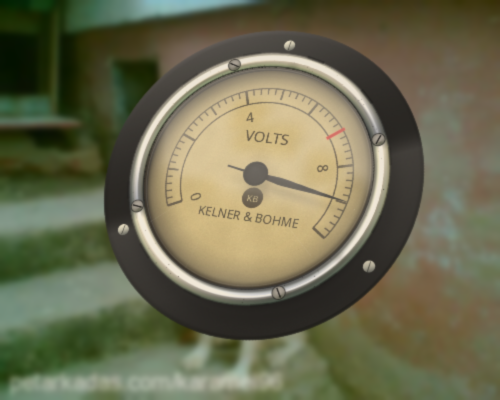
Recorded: 9 V
